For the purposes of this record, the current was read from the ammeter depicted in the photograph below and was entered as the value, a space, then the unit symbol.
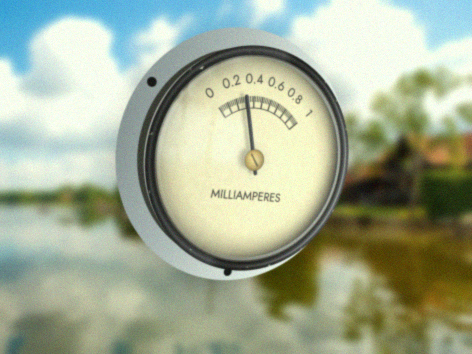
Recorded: 0.3 mA
